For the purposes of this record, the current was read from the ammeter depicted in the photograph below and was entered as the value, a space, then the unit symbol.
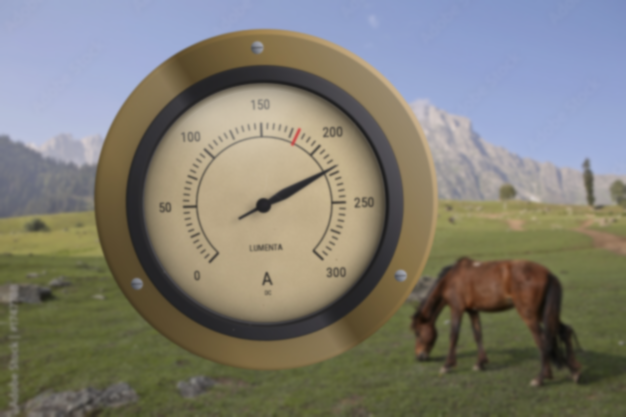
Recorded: 220 A
